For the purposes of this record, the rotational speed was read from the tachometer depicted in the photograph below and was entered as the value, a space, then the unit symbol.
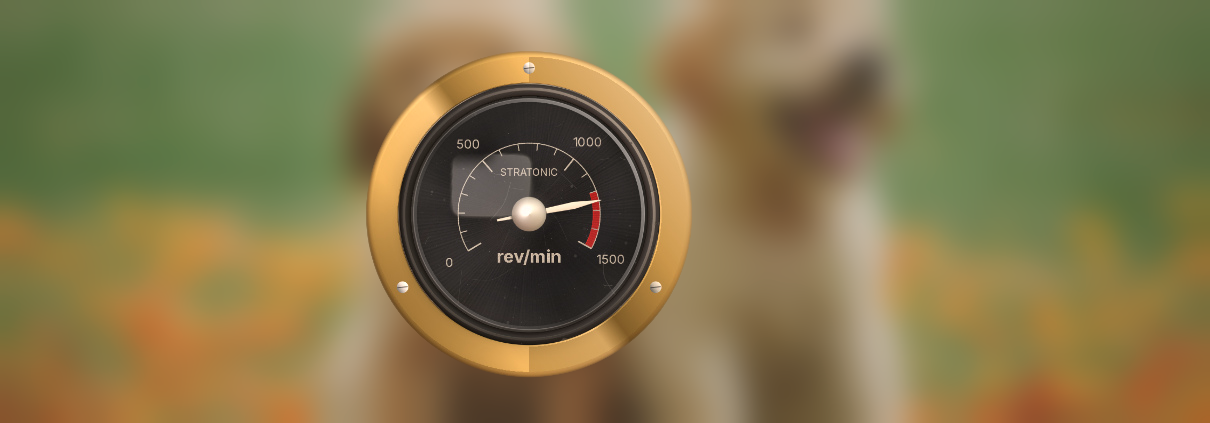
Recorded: 1250 rpm
